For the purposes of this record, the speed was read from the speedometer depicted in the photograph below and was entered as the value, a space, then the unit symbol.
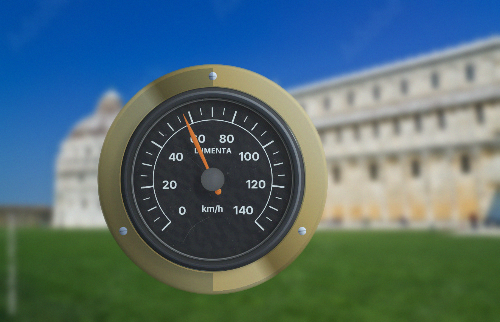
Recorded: 57.5 km/h
